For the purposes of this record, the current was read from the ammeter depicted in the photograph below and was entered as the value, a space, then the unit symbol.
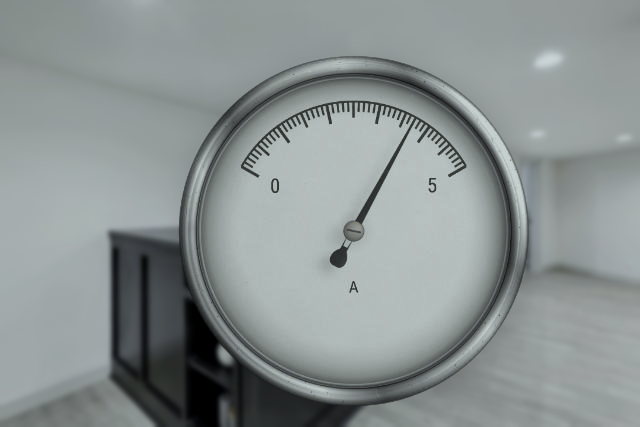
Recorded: 3.7 A
